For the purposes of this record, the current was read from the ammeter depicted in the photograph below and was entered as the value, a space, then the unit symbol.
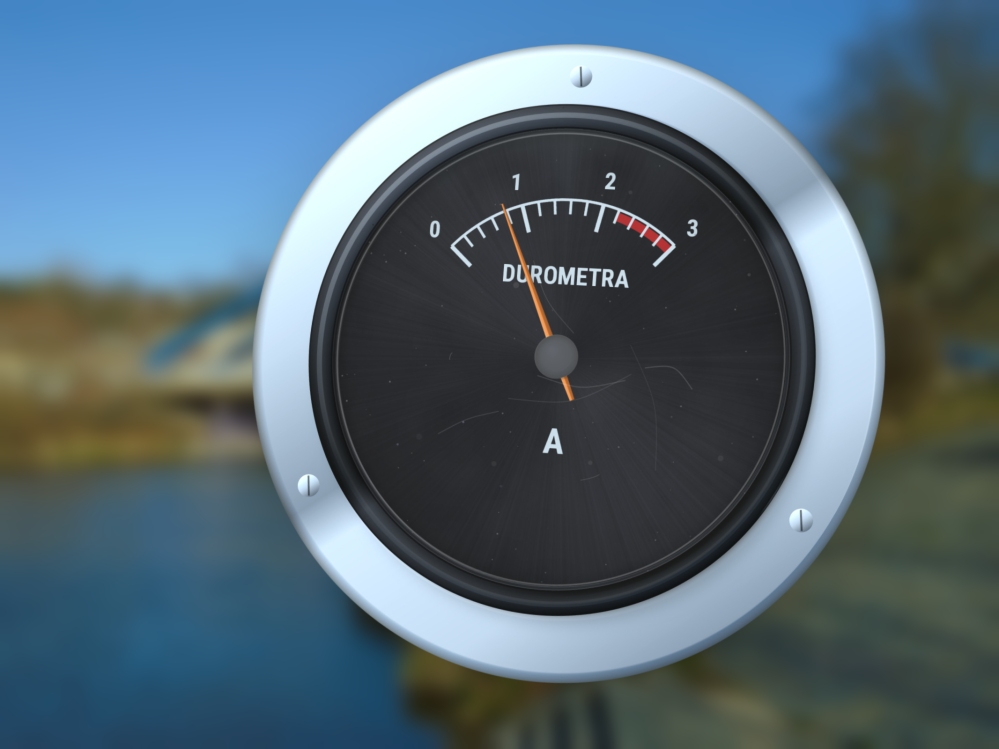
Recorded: 0.8 A
